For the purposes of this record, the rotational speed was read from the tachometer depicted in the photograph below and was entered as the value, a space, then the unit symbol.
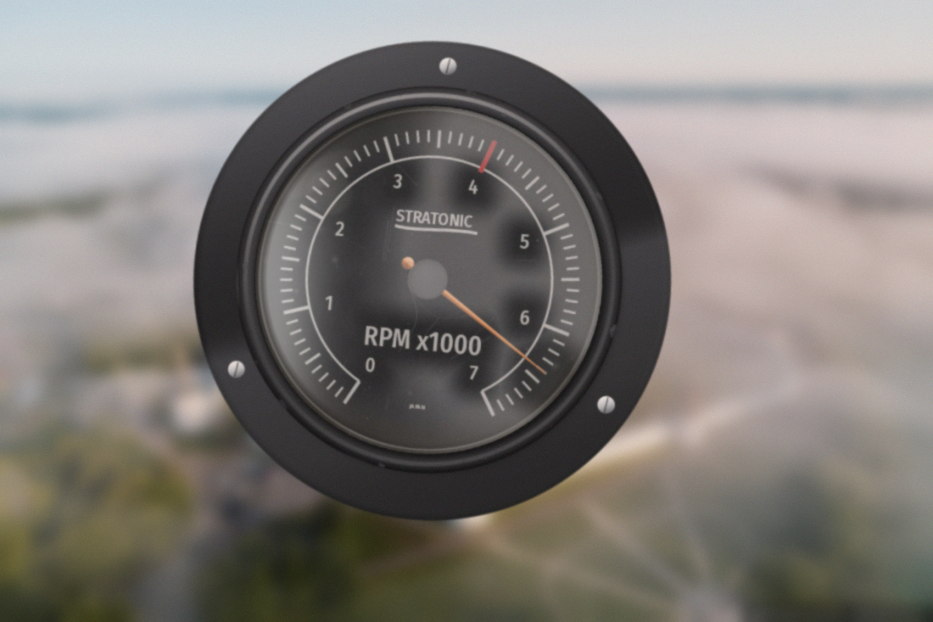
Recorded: 6400 rpm
